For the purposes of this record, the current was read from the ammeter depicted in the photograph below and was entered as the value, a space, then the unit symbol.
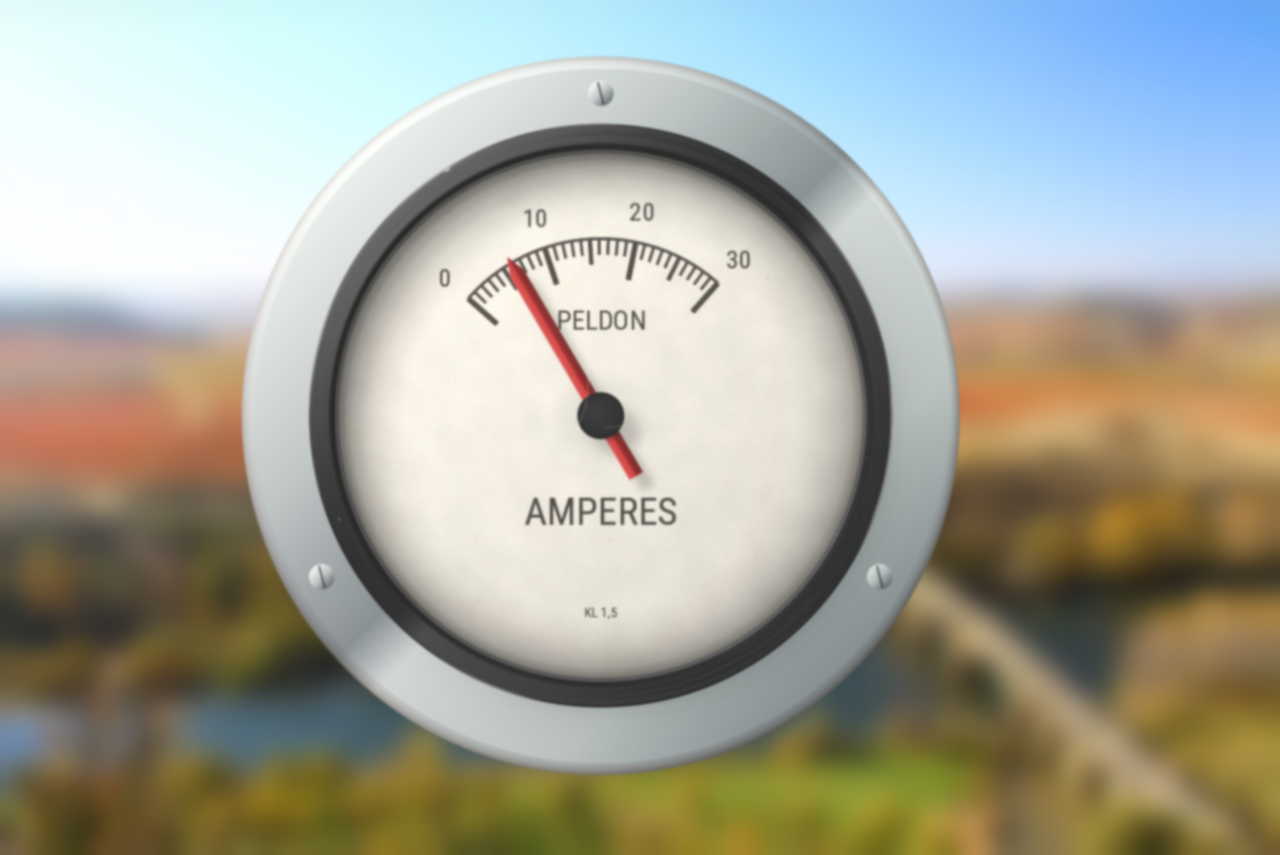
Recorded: 6 A
